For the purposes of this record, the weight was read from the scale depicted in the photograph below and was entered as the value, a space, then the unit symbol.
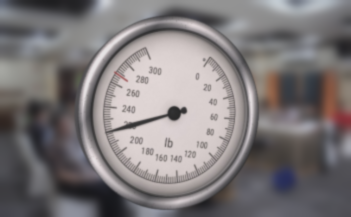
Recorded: 220 lb
